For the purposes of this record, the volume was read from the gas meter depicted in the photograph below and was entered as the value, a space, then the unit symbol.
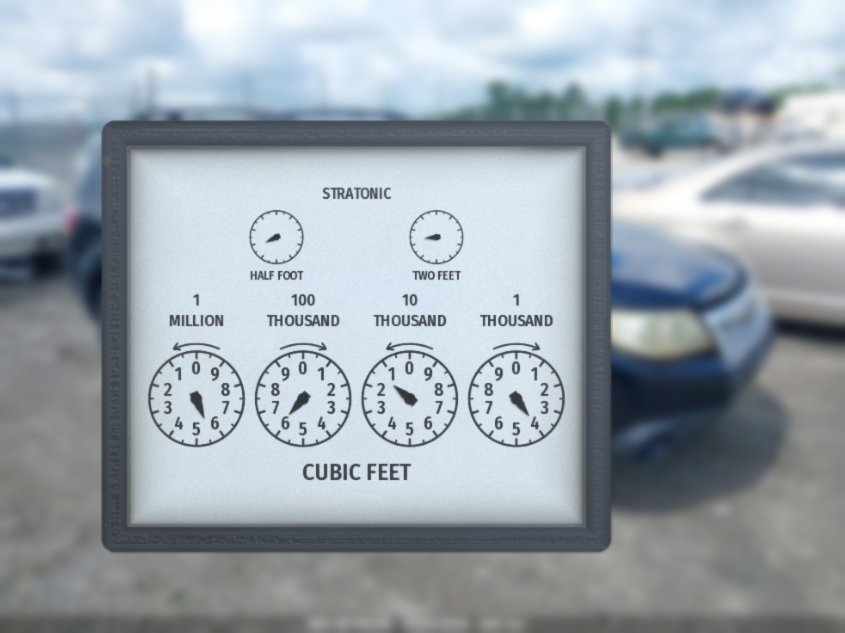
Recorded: 561400 ft³
